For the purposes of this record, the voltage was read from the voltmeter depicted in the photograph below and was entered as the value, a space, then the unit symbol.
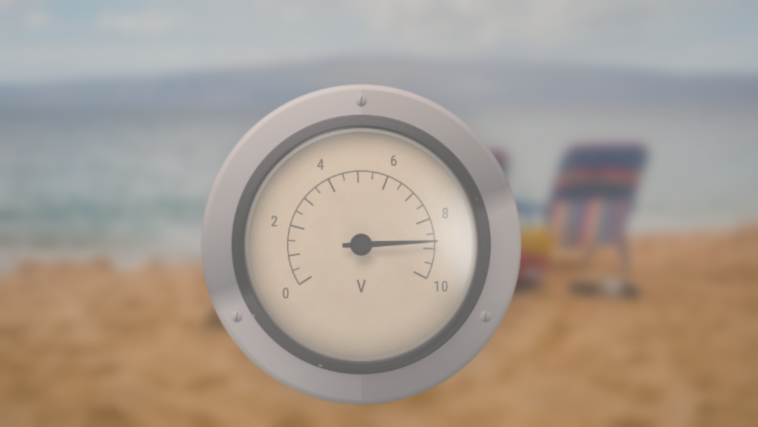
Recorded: 8.75 V
